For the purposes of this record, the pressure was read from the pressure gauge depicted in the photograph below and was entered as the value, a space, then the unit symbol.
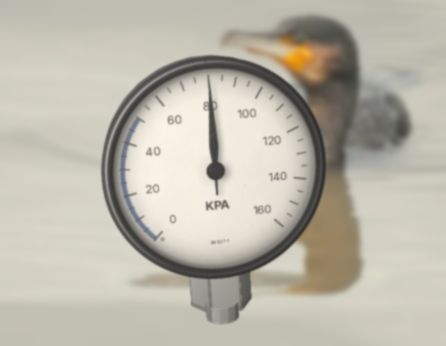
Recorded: 80 kPa
